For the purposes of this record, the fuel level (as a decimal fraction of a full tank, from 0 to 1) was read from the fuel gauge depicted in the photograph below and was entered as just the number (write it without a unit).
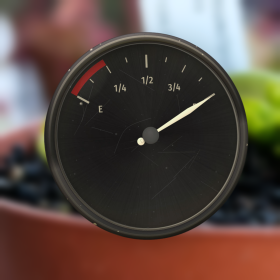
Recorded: 1
